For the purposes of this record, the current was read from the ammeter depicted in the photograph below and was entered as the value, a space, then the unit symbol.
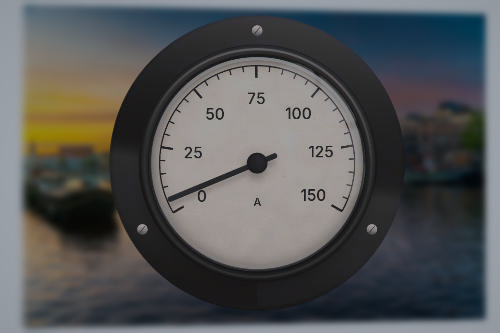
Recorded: 5 A
